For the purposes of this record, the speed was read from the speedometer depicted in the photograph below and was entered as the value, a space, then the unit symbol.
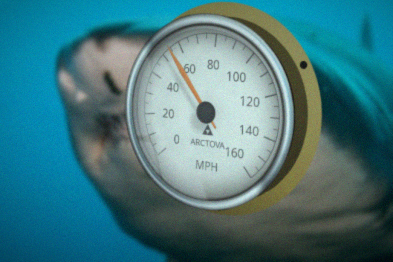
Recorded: 55 mph
